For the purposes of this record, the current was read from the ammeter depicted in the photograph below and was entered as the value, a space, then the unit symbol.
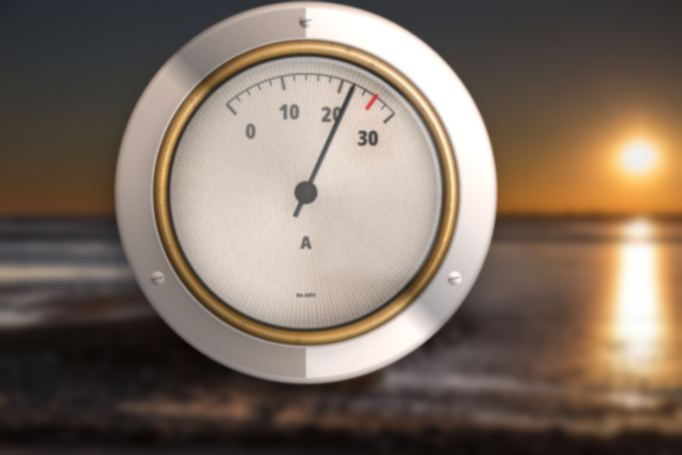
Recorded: 22 A
